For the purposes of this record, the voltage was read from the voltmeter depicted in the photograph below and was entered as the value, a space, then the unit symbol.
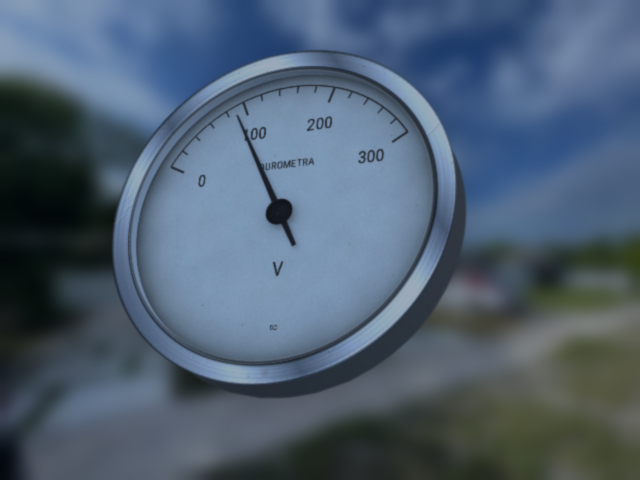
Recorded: 90 V
